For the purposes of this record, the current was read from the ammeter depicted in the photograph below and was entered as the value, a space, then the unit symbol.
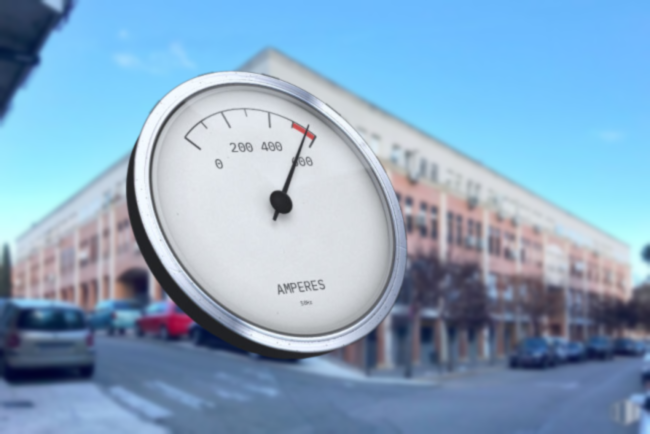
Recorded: 550 A
